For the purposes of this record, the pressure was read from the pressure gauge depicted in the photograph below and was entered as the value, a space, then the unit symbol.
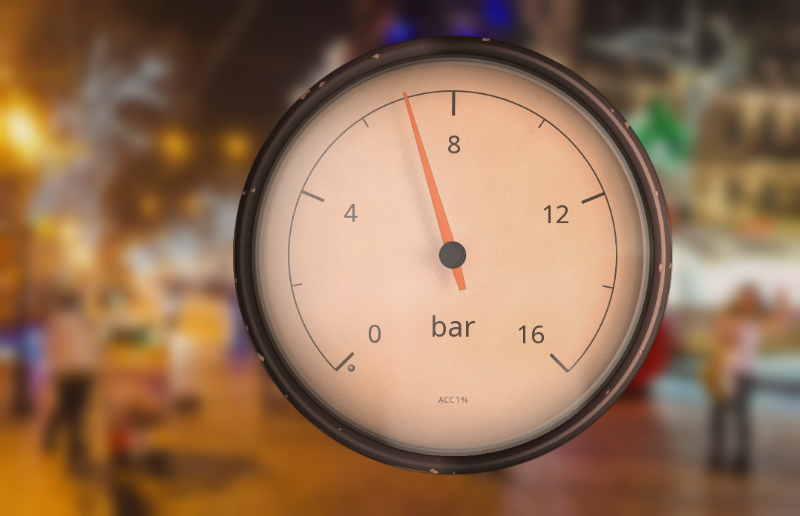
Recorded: 7 bar
